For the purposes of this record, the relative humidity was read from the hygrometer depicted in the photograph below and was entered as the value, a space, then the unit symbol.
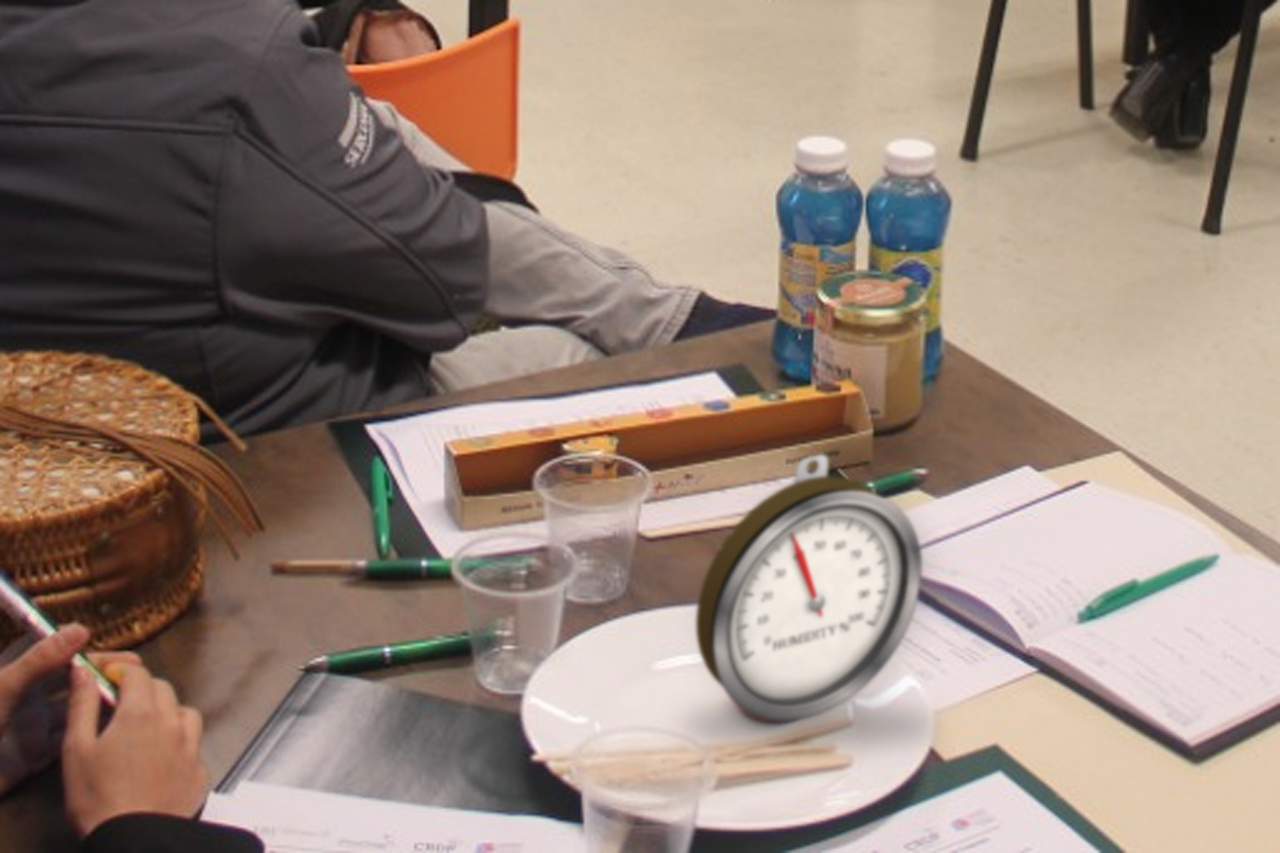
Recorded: 40 %
